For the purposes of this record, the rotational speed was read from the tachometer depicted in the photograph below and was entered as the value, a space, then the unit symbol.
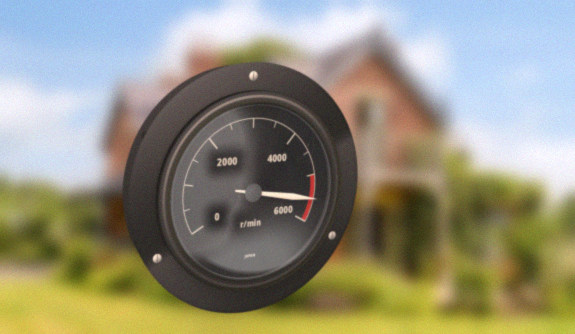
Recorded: 5500 rpm
